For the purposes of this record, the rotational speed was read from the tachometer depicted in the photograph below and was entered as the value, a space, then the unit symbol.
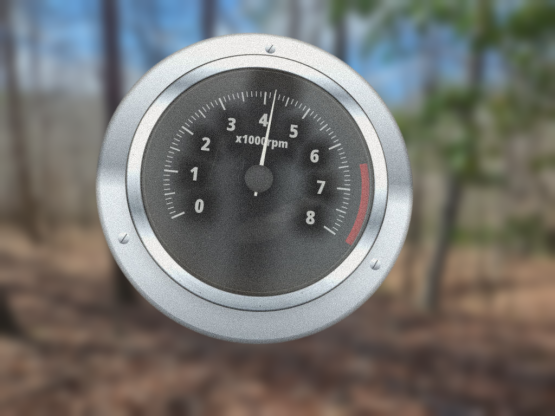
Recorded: 4200 rpm
